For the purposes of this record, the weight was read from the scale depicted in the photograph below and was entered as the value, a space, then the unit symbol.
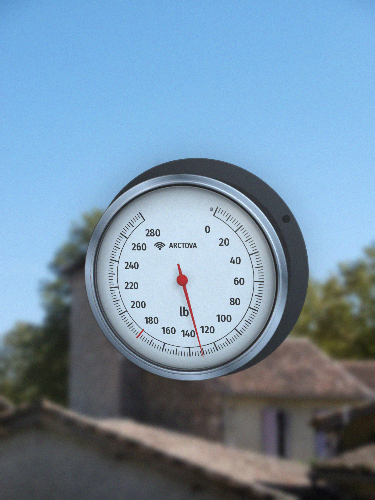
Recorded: 130 lb
